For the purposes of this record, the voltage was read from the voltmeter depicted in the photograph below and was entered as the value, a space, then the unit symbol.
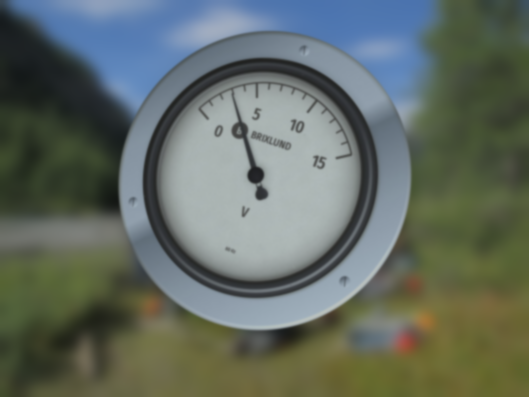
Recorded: 3 V
